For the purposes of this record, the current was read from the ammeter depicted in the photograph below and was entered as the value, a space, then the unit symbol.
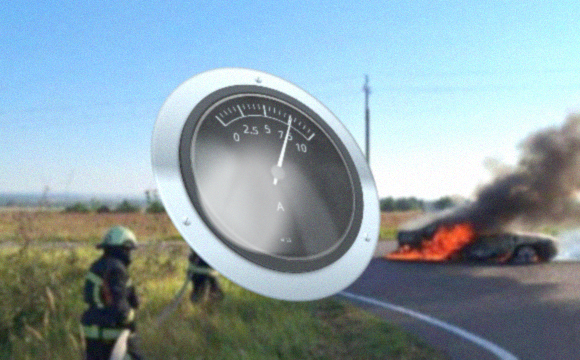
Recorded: 7.5 A
